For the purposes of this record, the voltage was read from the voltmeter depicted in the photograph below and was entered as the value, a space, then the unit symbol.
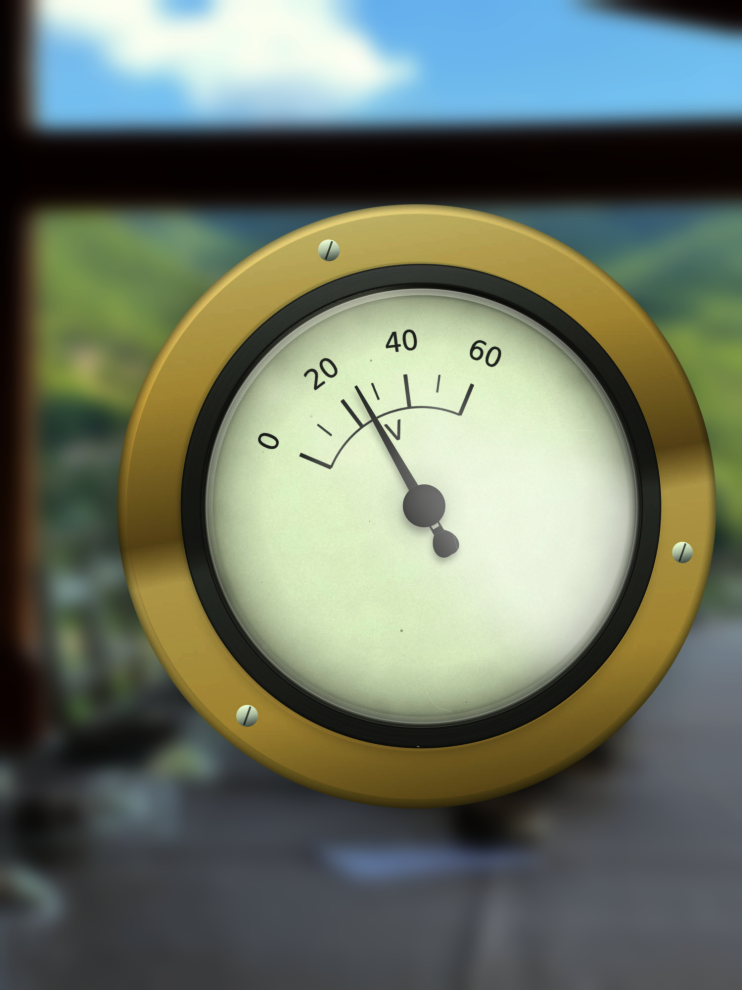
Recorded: 25 V
